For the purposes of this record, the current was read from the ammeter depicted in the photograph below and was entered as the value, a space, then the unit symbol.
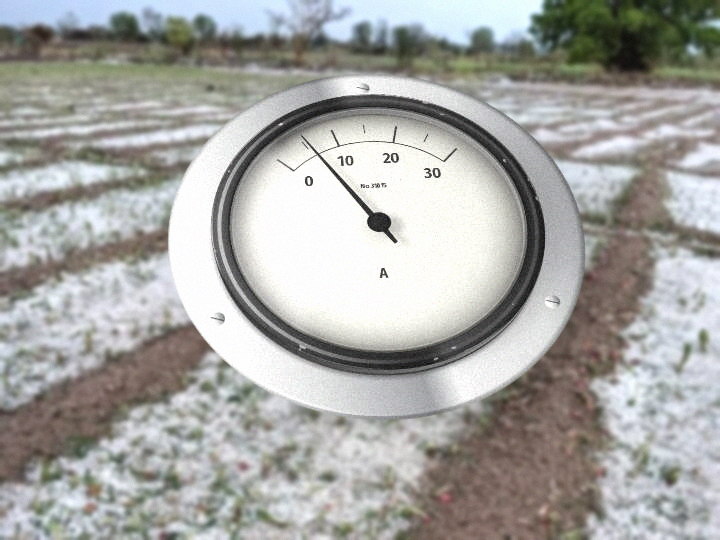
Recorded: 5 A
